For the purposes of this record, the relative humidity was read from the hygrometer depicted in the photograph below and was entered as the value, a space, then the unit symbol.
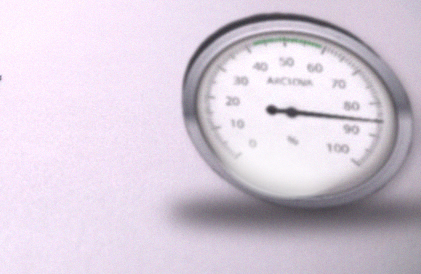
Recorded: 85 %
